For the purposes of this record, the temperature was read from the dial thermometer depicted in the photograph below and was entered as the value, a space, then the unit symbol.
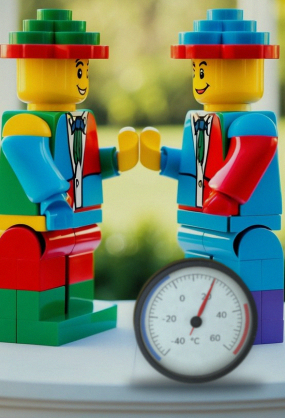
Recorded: 20 °C
